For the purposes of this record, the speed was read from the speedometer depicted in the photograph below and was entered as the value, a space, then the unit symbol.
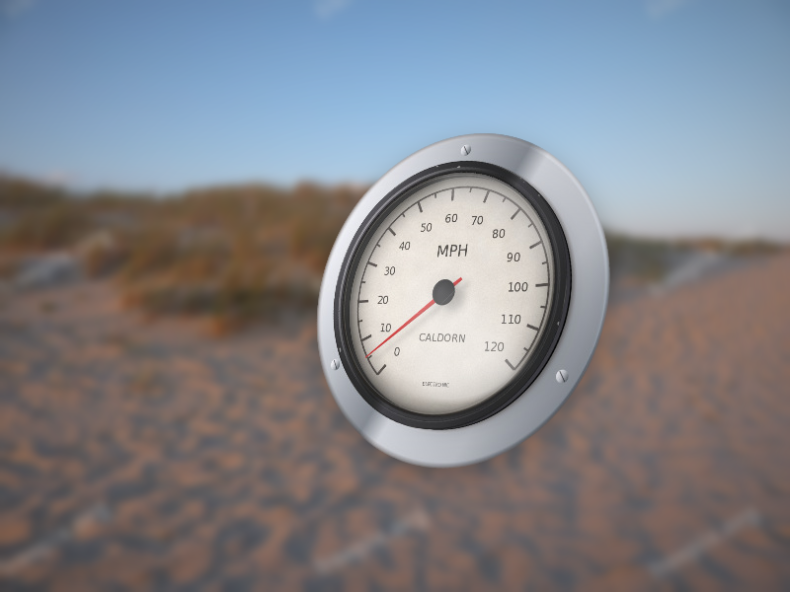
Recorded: 5 mph
